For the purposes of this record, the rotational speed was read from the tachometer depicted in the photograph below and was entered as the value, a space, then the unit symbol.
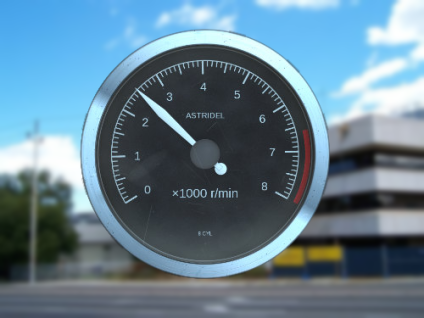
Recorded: 2500 rpm
